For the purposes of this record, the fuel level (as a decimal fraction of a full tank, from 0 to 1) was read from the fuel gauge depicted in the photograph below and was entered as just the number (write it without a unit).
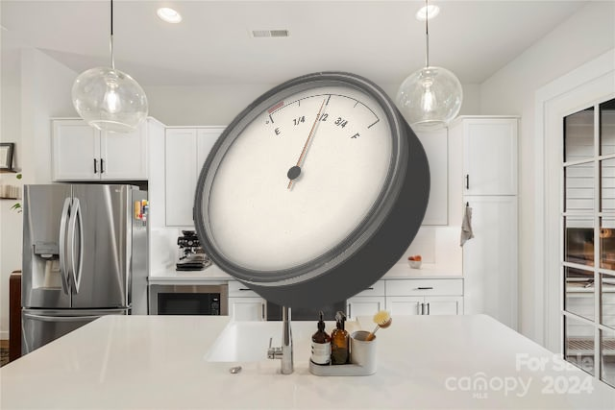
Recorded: 0.5
